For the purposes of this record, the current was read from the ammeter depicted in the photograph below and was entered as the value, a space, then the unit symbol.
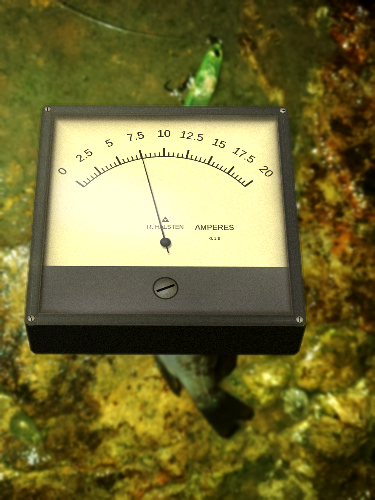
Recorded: 7.5 A
